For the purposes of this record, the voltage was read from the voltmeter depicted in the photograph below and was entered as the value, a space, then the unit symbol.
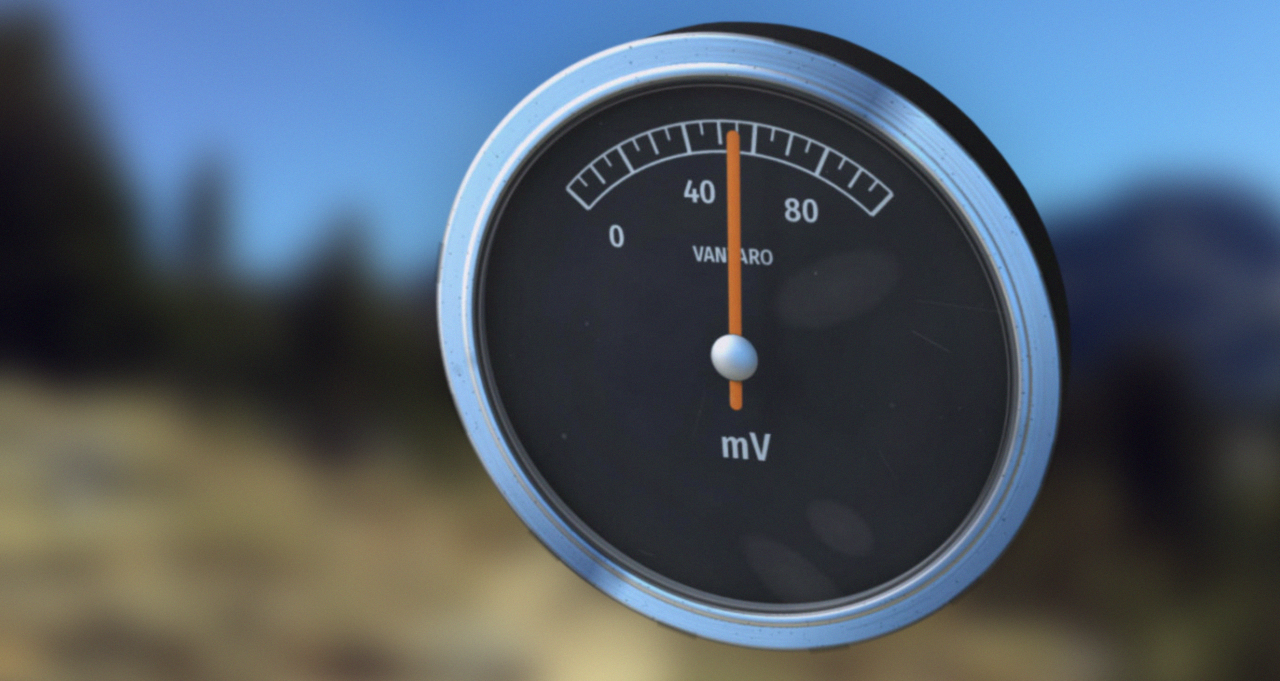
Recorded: 55 mV
